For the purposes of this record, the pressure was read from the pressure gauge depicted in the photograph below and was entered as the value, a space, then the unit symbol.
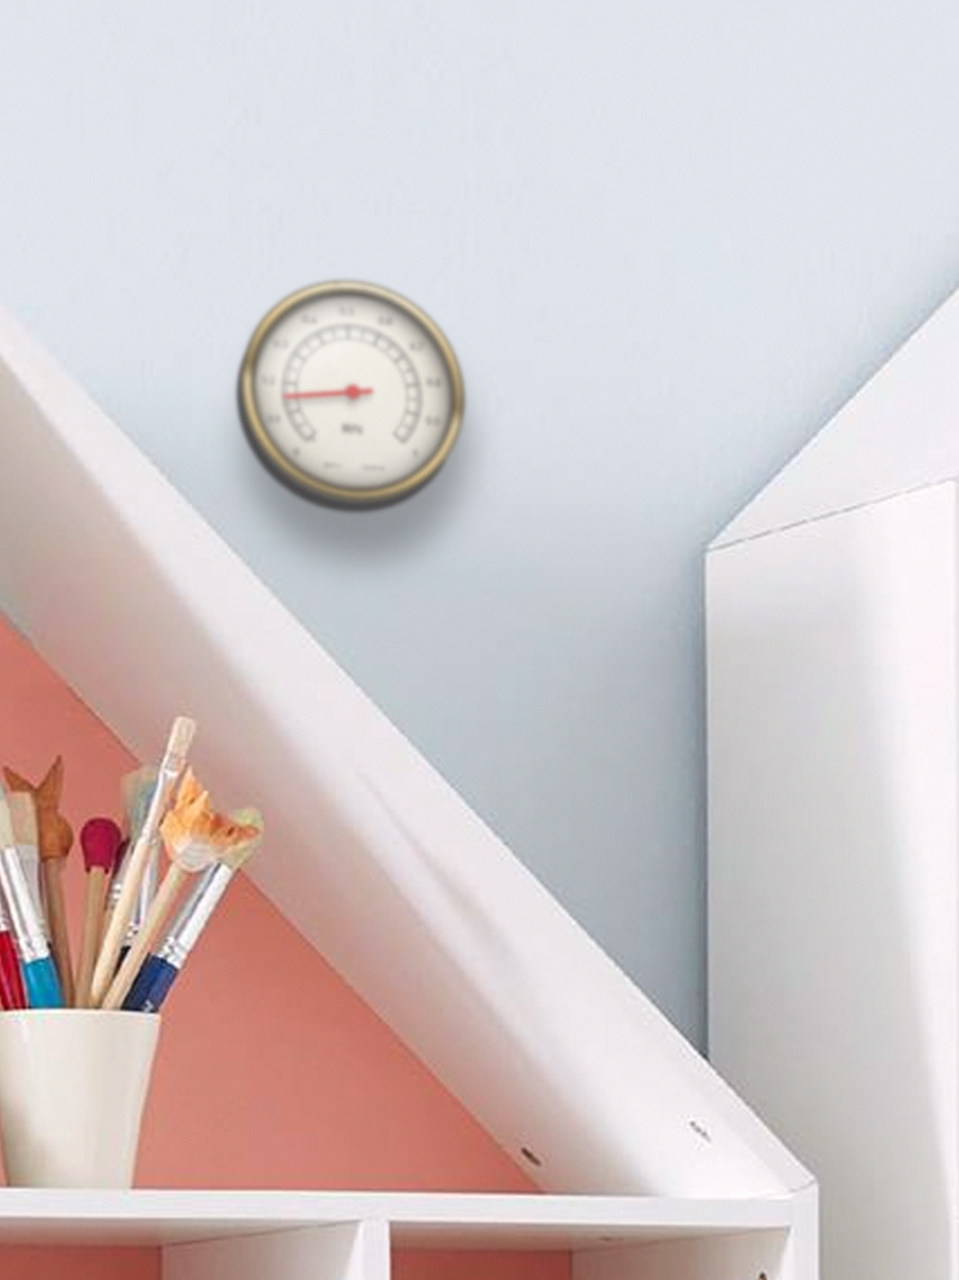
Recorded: 0.15 MPa
